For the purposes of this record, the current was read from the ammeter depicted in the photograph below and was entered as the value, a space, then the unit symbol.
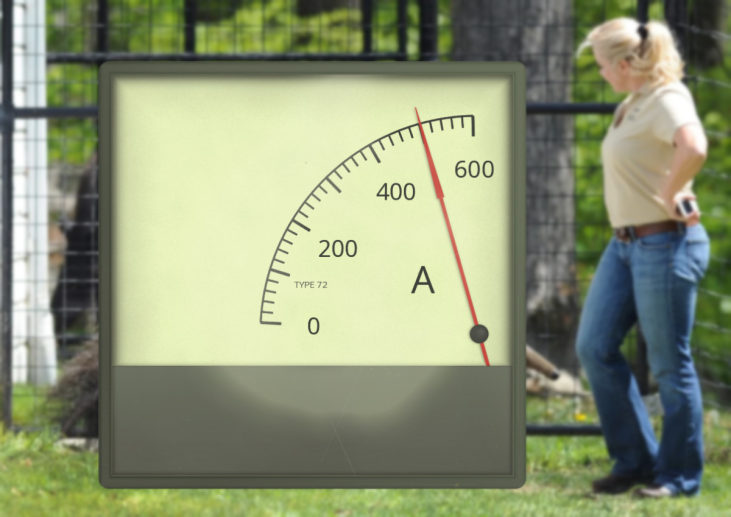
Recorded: 500 A
